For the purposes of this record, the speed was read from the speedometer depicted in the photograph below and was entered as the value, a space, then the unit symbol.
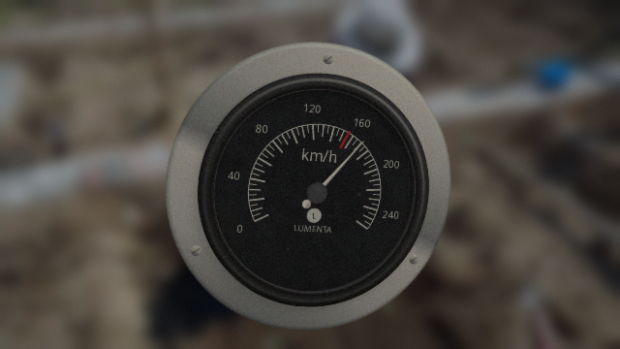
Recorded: 170 km/h
